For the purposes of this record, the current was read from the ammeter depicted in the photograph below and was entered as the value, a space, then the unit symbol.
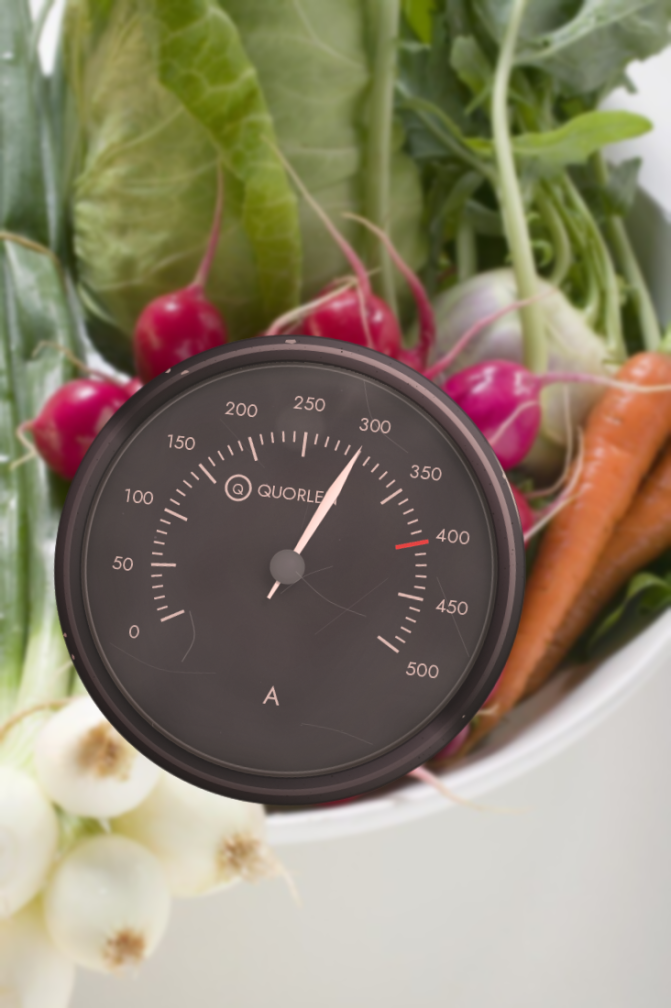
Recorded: 300 A
